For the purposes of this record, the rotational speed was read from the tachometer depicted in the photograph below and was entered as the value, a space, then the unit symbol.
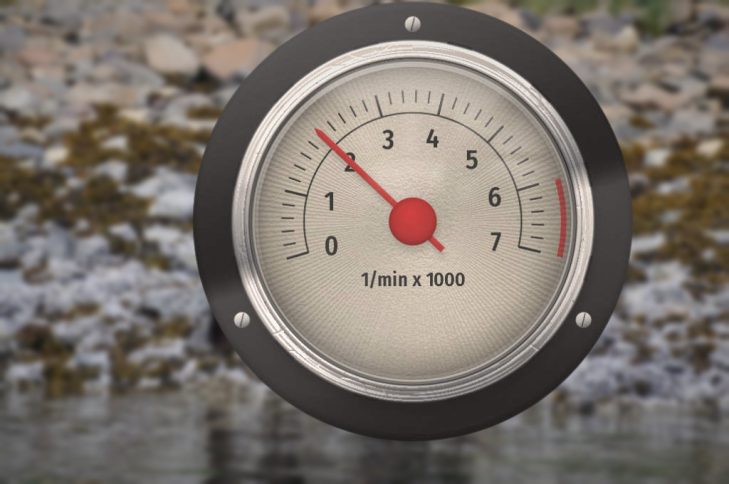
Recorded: 2000 rpm
